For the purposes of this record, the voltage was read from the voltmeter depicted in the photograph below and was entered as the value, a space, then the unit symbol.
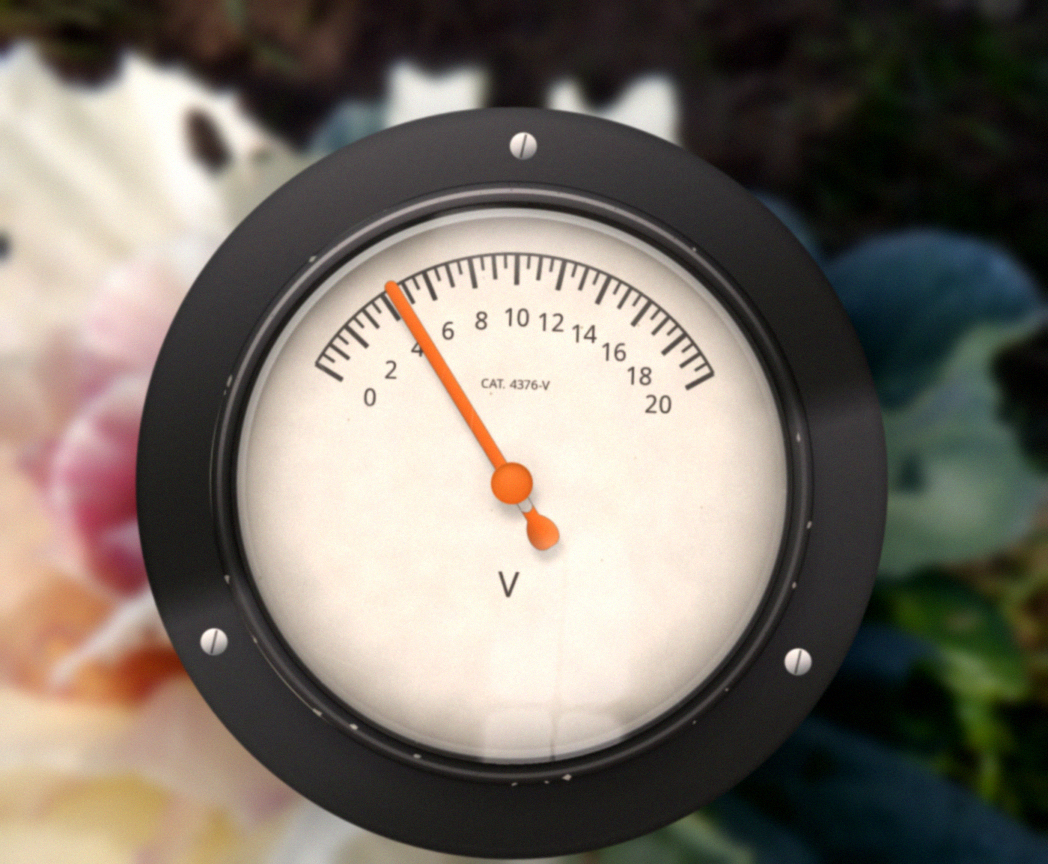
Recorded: 4.5 V
